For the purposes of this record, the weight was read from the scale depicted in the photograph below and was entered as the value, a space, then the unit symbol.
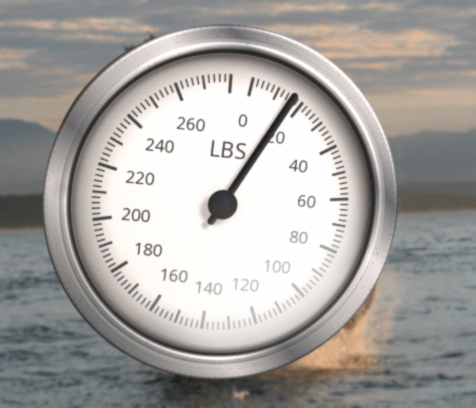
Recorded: 16 lb
